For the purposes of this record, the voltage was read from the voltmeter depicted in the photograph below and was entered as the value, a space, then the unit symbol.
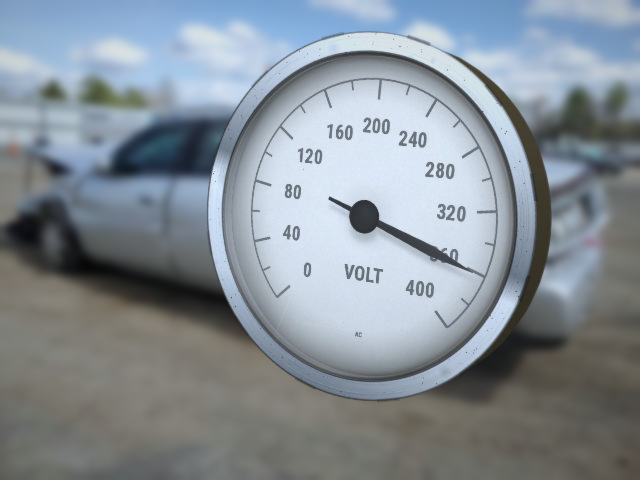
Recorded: 360 V
